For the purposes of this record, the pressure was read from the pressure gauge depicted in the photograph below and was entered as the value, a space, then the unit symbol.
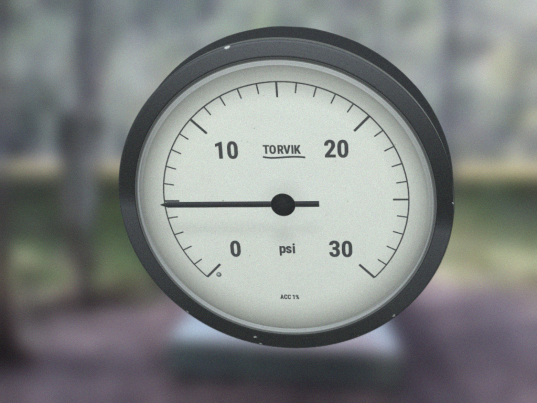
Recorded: 5 psi
